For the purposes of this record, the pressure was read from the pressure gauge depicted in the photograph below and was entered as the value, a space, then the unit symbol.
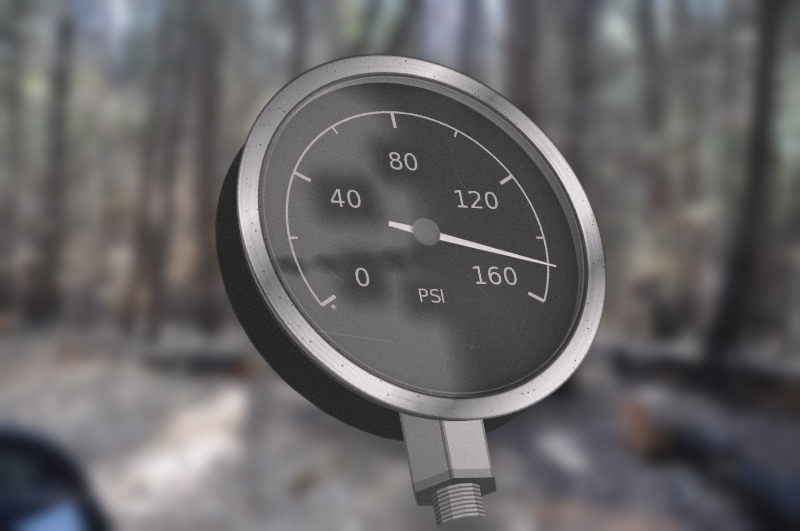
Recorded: 150 psi
